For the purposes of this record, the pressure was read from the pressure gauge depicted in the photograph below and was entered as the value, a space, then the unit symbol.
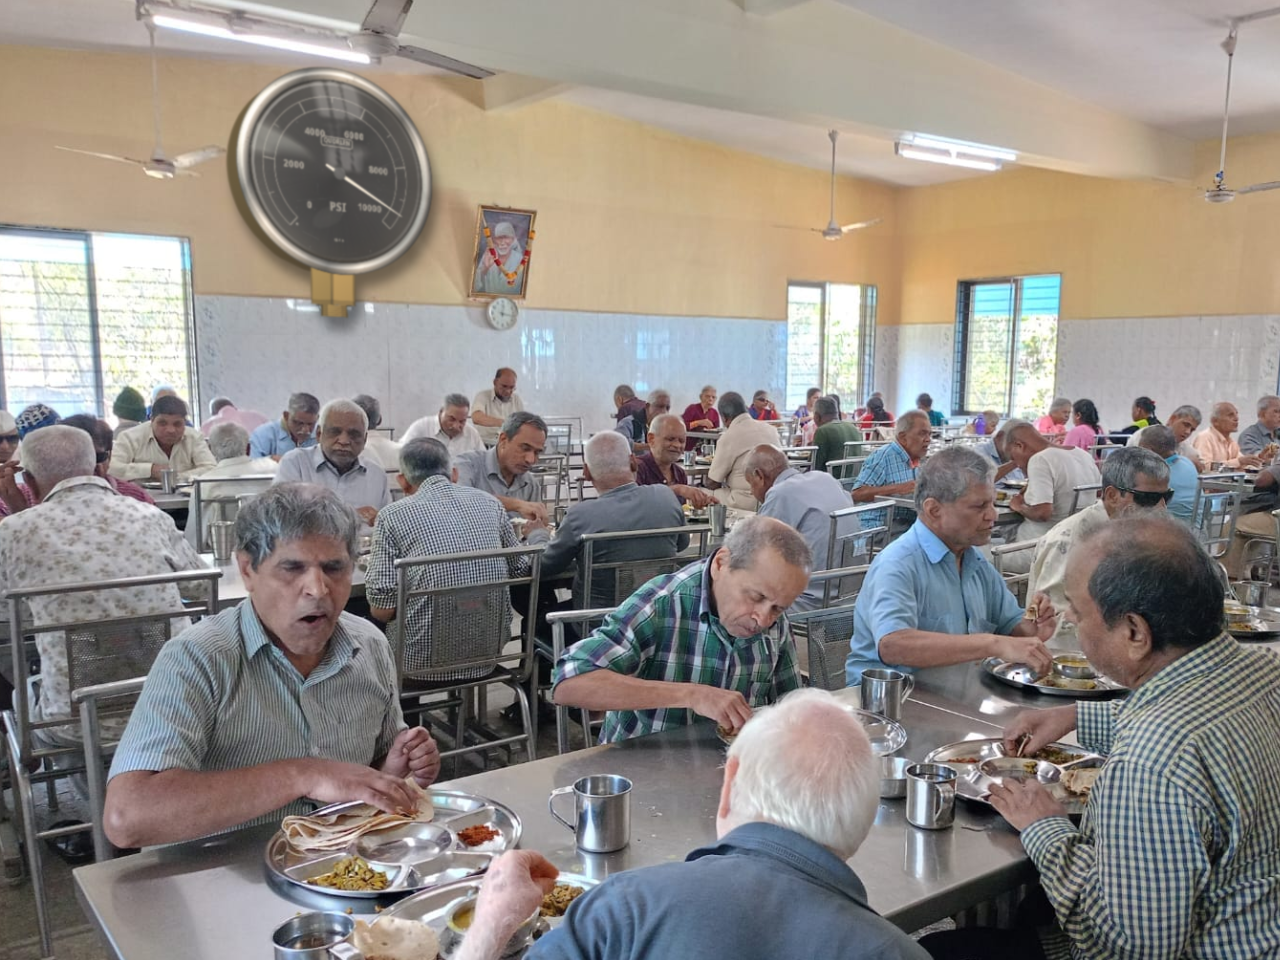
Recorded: 9500 psi
